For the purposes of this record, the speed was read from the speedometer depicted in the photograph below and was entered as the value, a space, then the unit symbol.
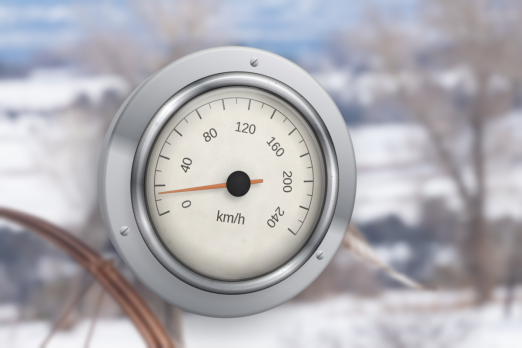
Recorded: 15 km/h
